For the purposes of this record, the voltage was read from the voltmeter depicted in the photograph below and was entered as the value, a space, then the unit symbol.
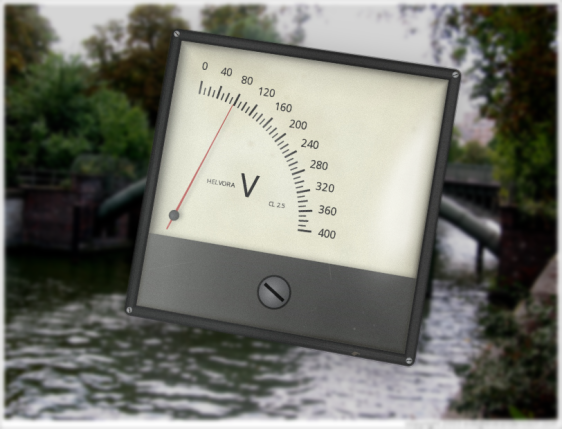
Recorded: 80 V
